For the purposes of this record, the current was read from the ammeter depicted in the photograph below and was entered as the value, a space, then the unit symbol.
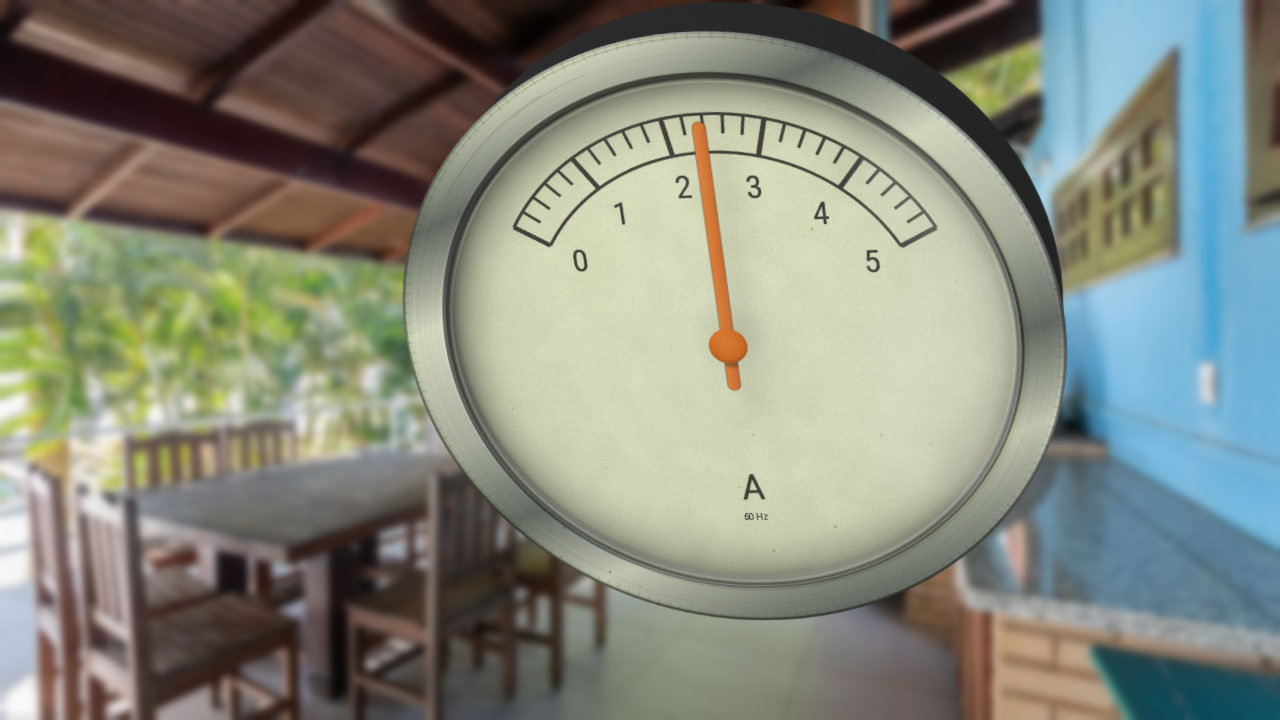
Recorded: 2.4 A
